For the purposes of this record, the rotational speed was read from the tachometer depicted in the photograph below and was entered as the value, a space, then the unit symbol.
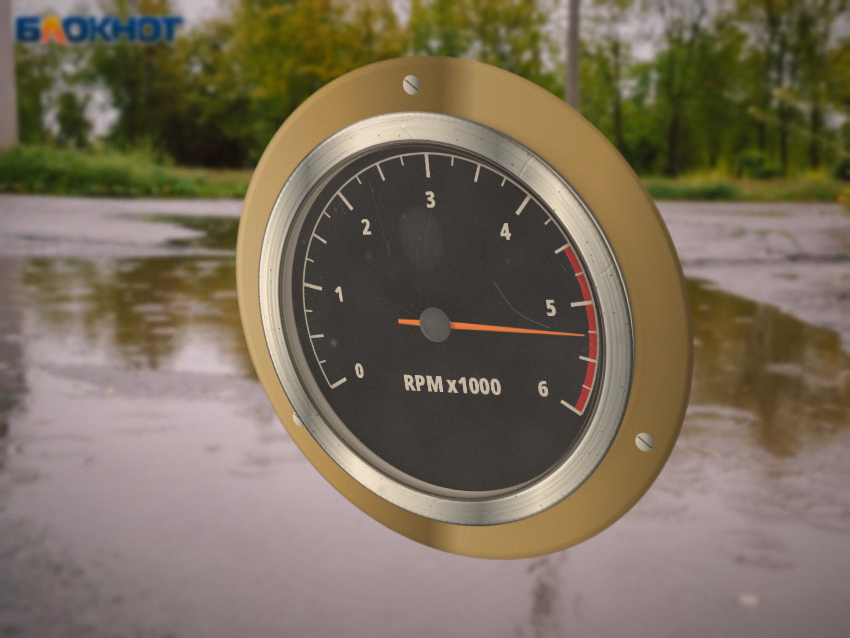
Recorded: 5250 rpm
